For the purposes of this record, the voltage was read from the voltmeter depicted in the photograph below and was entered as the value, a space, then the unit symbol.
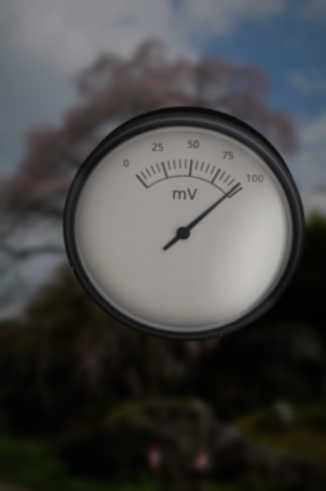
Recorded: 95 mV
